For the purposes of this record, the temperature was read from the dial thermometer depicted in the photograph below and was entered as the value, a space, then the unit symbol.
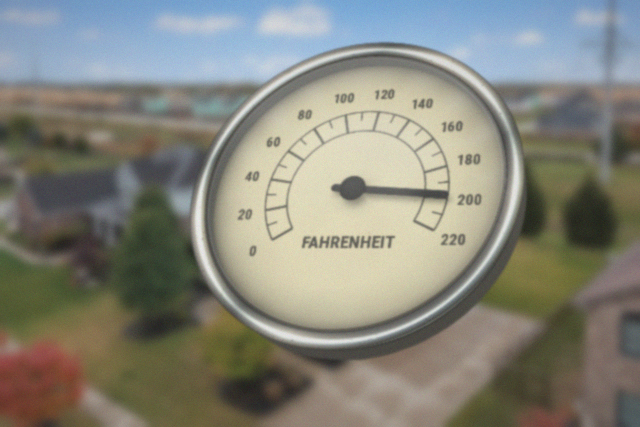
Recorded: 200 °F
